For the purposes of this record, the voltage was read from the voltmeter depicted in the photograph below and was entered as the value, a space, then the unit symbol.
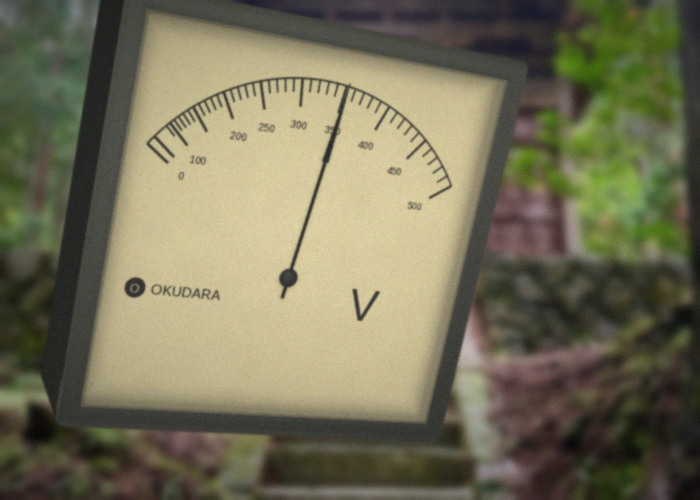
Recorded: 350 V
